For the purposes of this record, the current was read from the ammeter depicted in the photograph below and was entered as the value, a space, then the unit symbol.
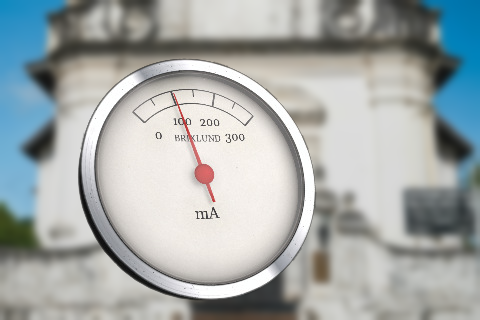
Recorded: 100 mA
